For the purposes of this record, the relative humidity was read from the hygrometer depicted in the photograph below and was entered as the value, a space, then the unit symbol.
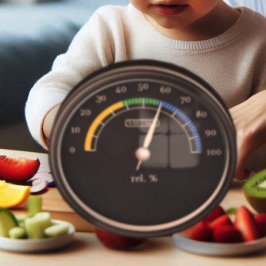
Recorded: 60 %
